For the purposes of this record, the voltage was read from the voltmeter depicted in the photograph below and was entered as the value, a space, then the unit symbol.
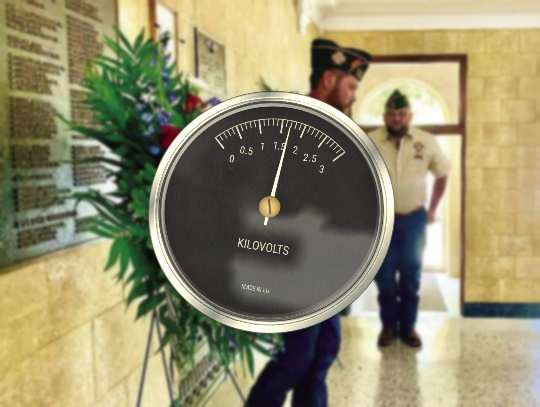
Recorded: 1.7 kV
